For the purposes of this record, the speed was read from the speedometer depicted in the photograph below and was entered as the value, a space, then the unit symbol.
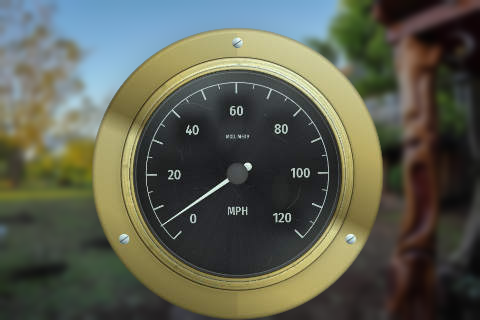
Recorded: 5 mph
